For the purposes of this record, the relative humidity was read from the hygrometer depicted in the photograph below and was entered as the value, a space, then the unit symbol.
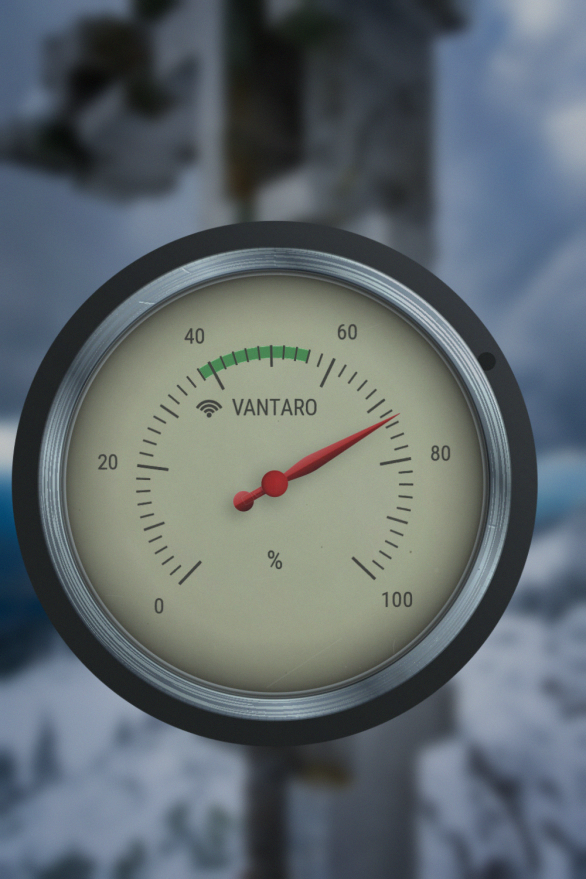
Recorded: 73 %
